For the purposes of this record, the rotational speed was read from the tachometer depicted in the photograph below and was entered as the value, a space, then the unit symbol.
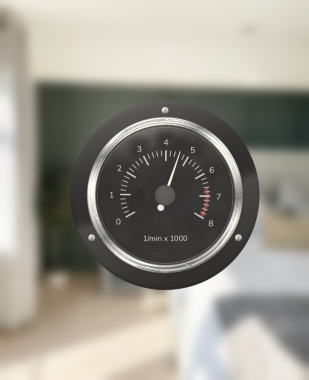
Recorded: 4600 rpm
